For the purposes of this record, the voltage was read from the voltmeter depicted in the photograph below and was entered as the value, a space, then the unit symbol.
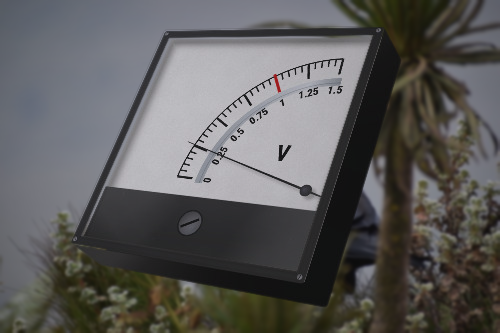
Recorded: 0.25 V
